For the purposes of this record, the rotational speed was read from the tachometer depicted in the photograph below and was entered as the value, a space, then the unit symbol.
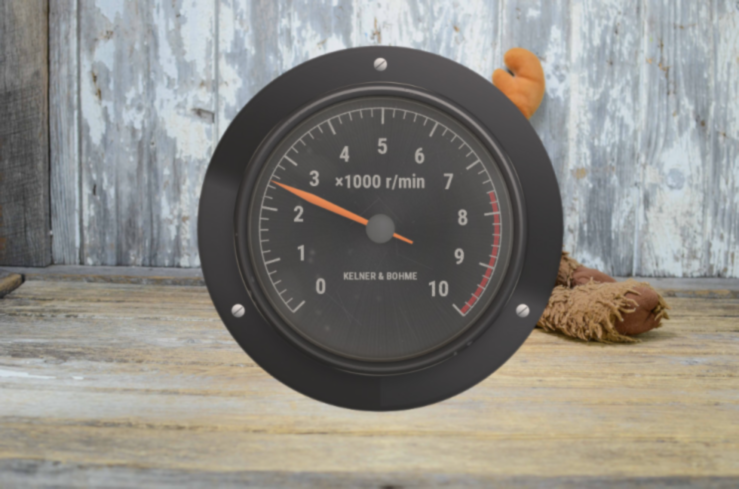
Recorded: 2500 rpm
